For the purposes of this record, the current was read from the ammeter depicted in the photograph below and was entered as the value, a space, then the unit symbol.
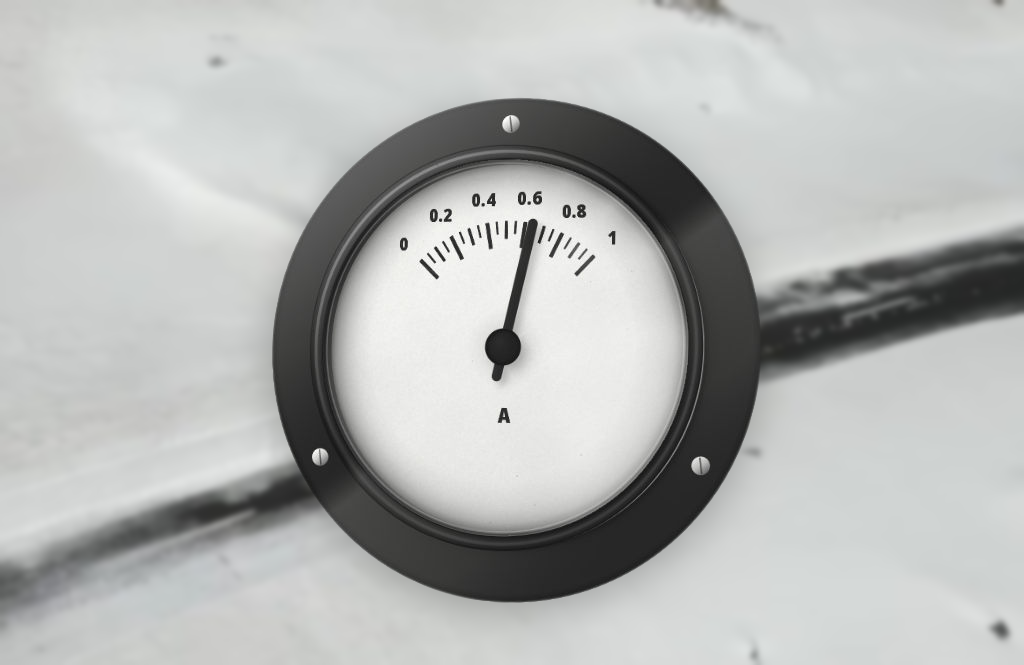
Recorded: 0.65 A
